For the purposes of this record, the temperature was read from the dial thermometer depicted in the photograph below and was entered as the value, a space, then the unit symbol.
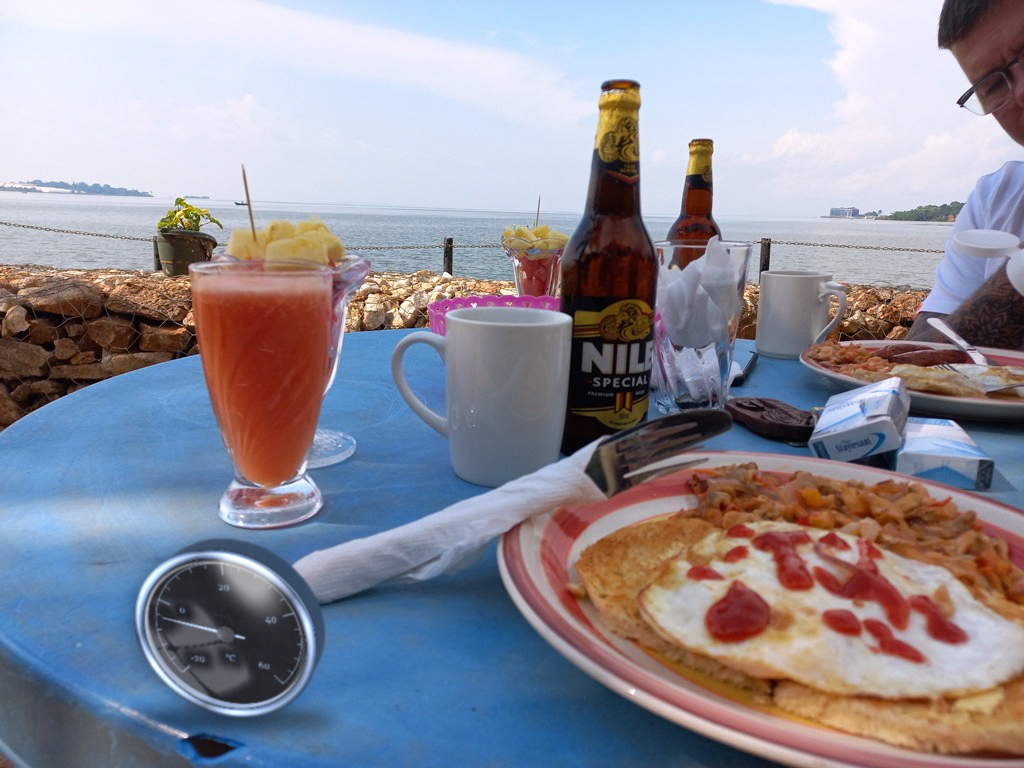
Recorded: -4 °C
